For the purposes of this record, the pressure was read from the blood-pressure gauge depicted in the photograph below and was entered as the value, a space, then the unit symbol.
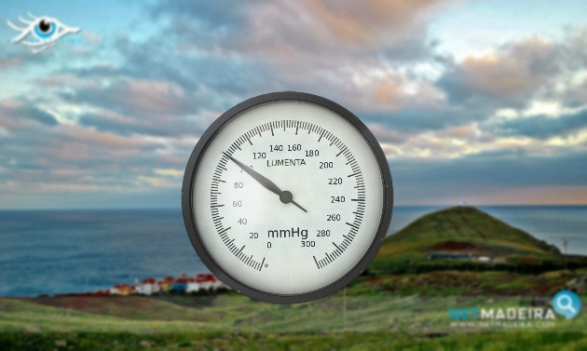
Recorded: 100 mmHg
